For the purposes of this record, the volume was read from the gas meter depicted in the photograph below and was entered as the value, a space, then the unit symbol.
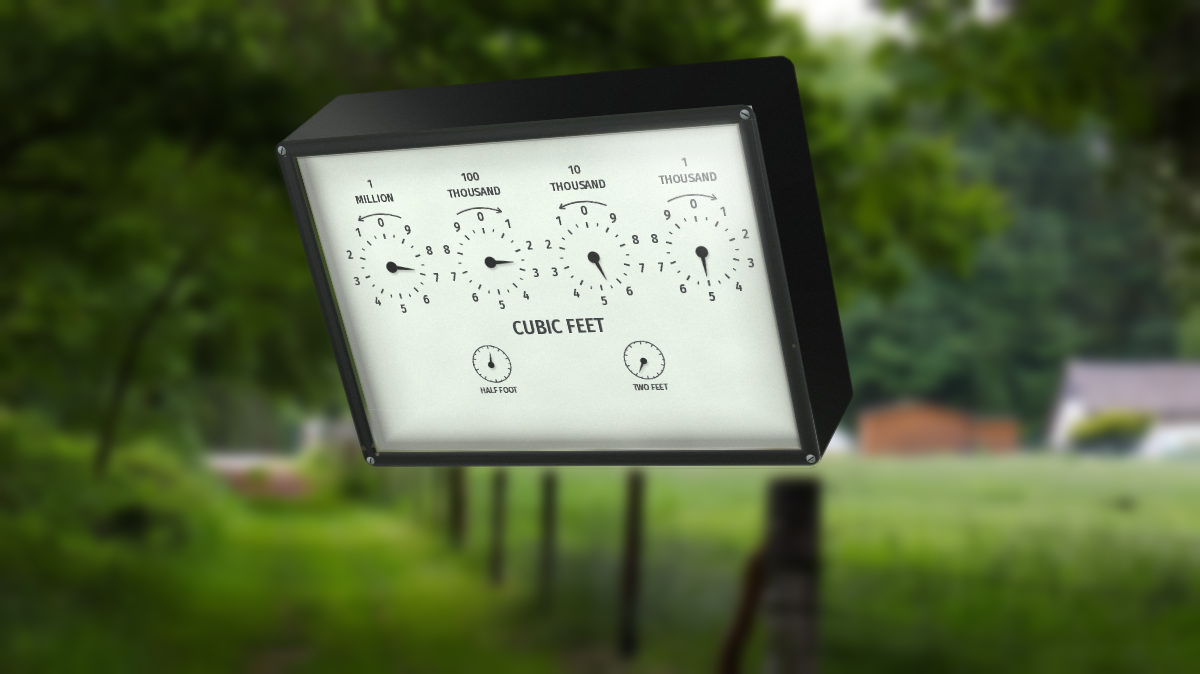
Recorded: 725500 ft³
